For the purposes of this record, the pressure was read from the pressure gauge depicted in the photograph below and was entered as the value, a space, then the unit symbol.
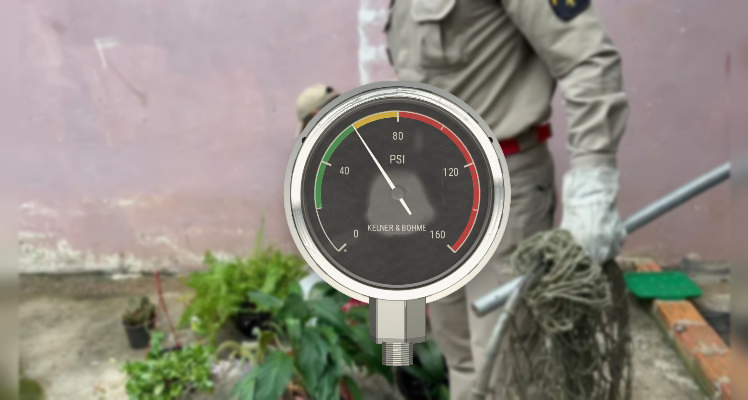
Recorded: 60 psi
